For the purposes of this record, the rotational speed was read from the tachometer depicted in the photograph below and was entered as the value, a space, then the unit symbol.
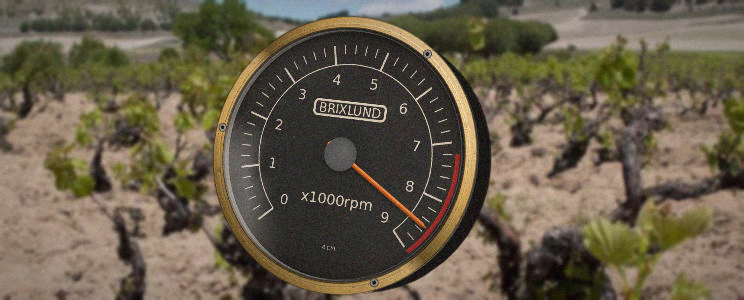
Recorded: 8500 rpm
